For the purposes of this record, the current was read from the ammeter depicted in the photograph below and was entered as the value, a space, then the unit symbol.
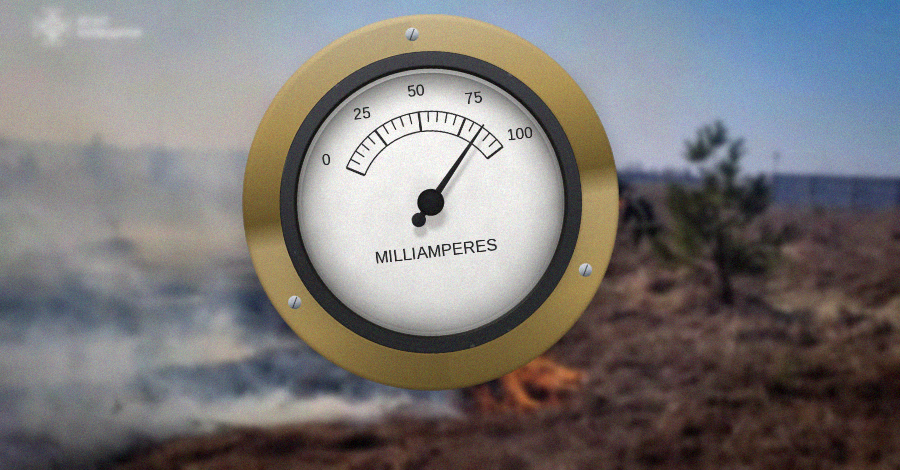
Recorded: 85 mA
